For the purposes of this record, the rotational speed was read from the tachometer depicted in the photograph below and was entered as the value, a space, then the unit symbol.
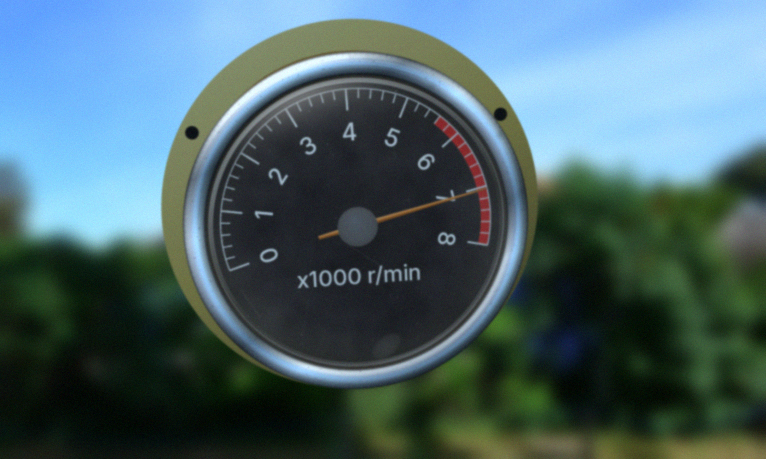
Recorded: 7000 rpm
